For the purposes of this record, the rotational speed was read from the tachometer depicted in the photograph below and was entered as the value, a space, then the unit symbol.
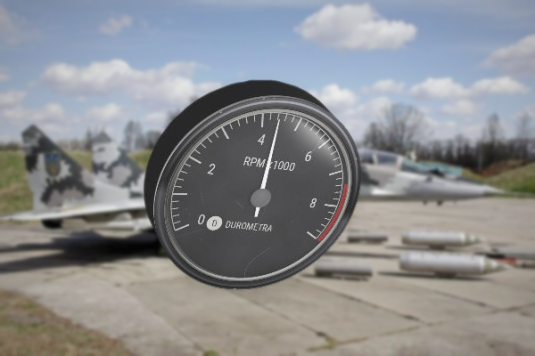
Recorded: 4400 rpm
